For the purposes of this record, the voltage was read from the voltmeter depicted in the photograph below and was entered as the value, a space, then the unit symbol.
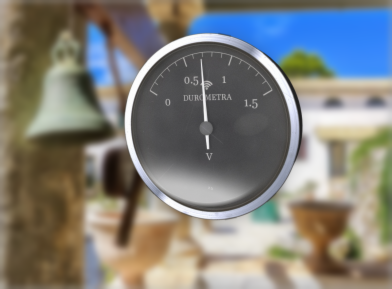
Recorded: 0.7 V
